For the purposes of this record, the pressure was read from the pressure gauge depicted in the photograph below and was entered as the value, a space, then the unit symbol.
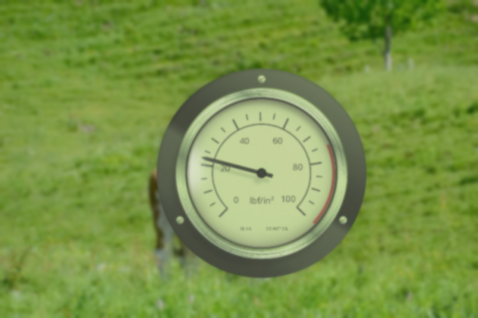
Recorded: 22.5 psi
